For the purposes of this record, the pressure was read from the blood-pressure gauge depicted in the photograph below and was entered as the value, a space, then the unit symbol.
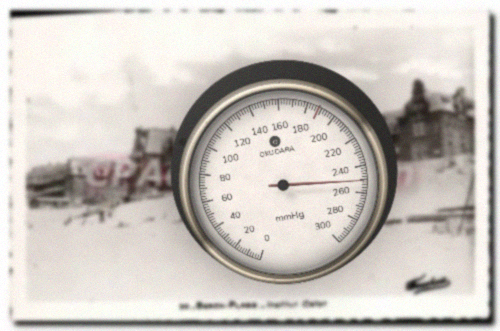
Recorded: 250 mmHg
